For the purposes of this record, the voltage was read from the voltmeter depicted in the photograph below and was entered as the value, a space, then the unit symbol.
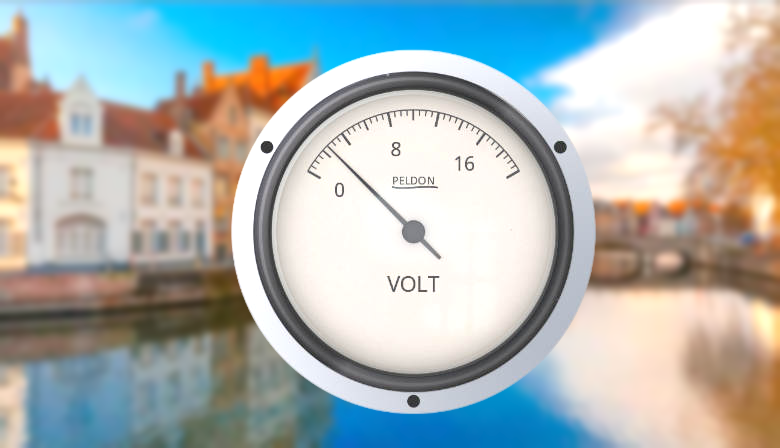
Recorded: 2.5 V
